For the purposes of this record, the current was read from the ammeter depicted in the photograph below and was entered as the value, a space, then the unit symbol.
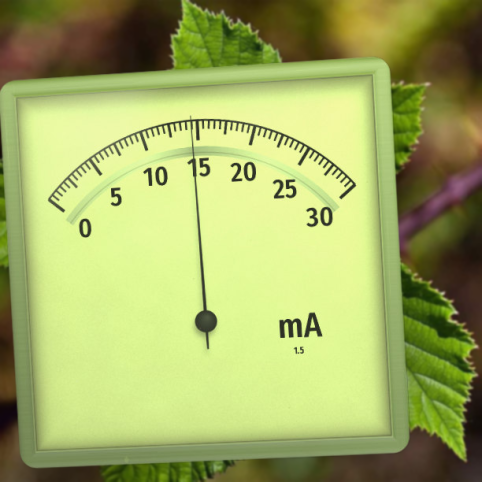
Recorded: 14.5 mA
